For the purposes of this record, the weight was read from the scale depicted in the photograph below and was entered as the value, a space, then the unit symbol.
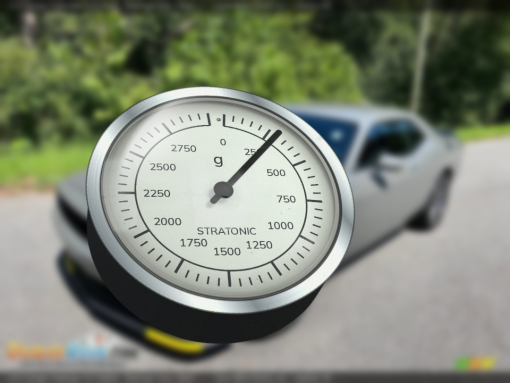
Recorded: 300 g
